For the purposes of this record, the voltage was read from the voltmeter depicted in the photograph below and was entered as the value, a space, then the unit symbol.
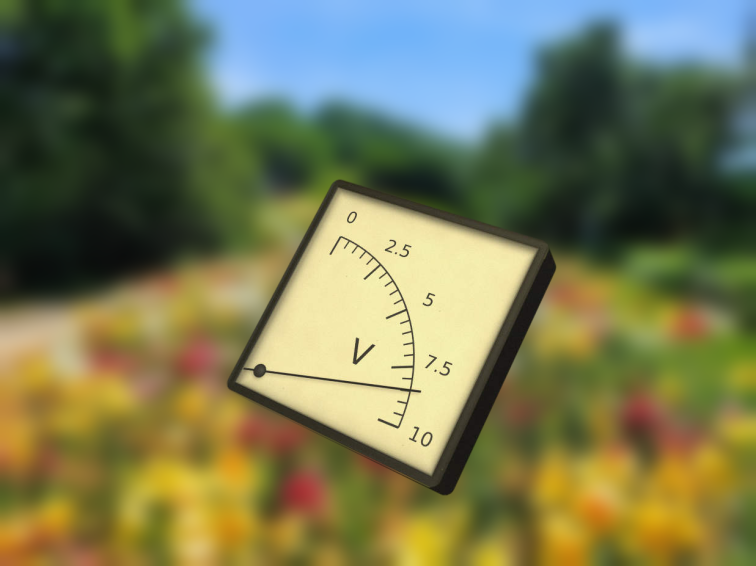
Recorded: 8.5 V
